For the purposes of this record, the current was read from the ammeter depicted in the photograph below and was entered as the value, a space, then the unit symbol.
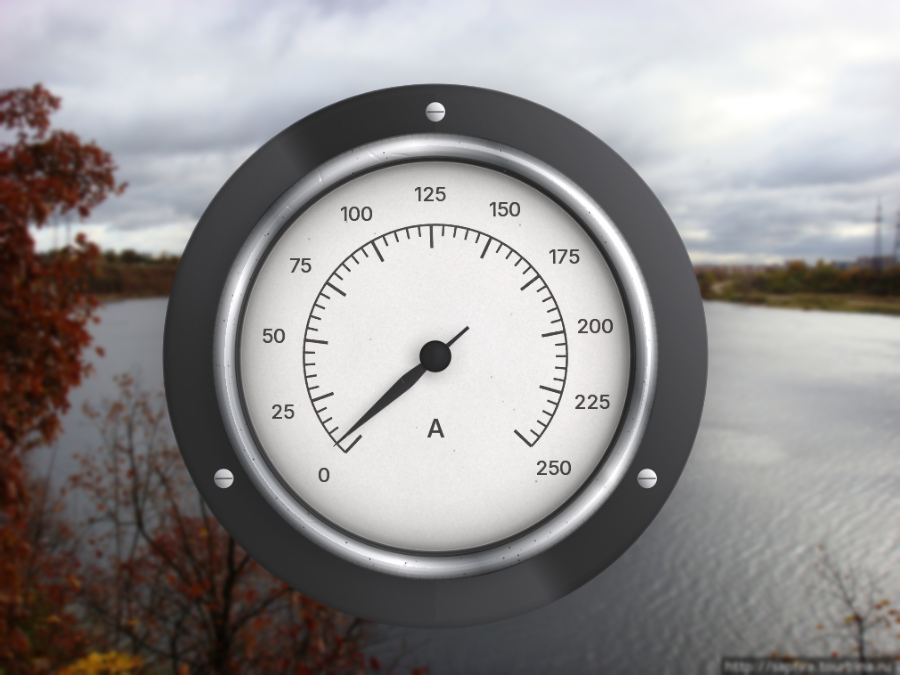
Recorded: 5 A
